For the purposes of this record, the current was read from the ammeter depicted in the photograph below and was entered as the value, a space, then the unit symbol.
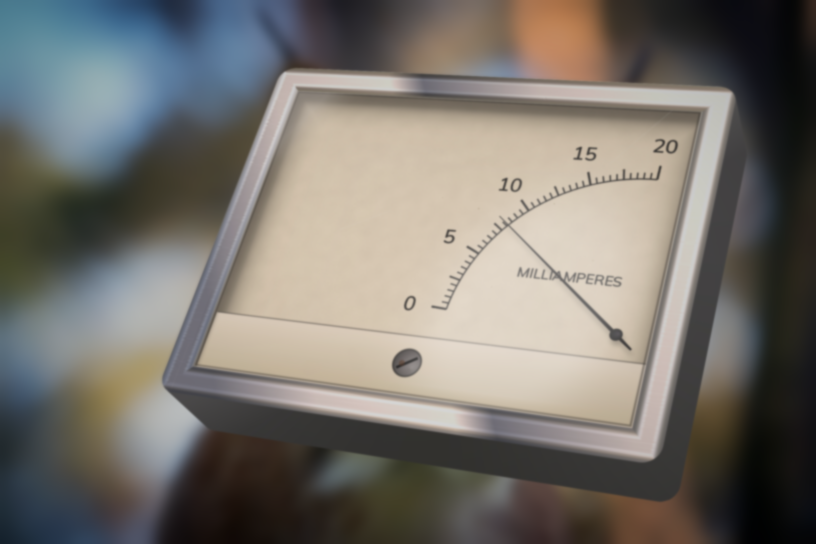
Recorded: 8 mA
